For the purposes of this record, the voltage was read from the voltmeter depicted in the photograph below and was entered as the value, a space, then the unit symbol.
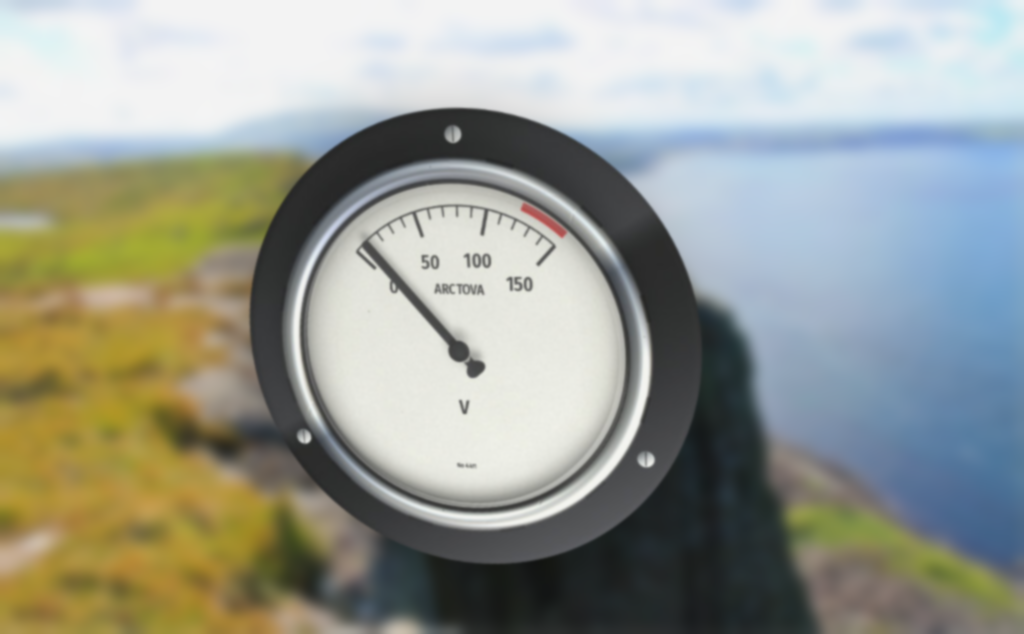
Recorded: 10 V
